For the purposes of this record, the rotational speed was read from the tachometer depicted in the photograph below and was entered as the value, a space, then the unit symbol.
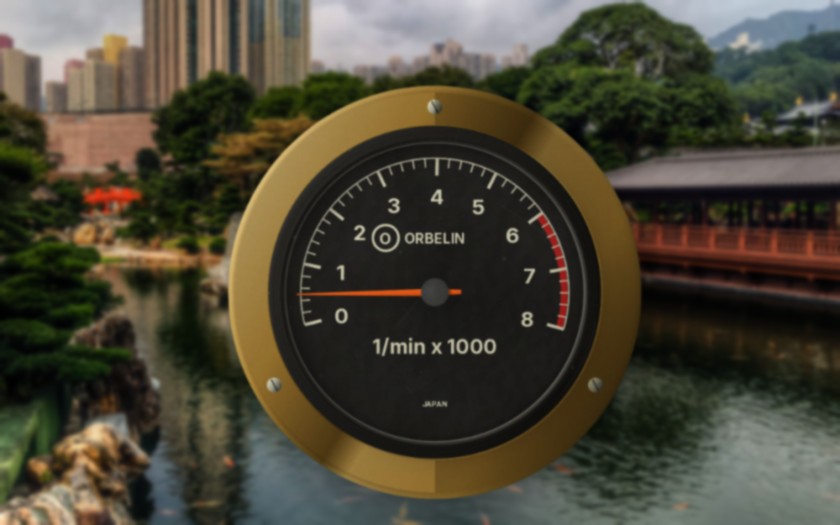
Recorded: 500 rpm
